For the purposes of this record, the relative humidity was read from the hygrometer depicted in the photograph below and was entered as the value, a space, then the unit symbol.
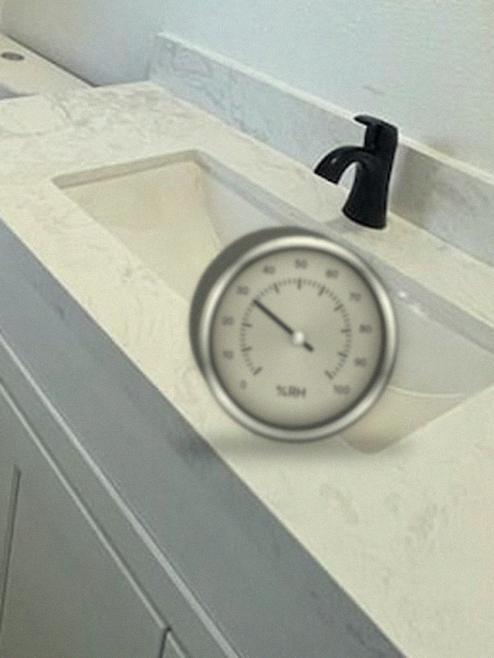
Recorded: 30 %
